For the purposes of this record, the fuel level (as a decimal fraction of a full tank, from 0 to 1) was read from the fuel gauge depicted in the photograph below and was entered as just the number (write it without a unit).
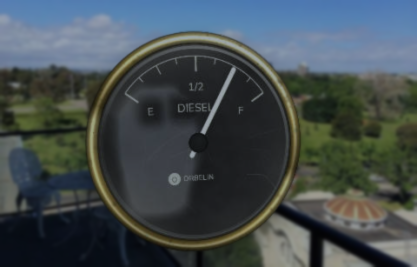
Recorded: 0.75
